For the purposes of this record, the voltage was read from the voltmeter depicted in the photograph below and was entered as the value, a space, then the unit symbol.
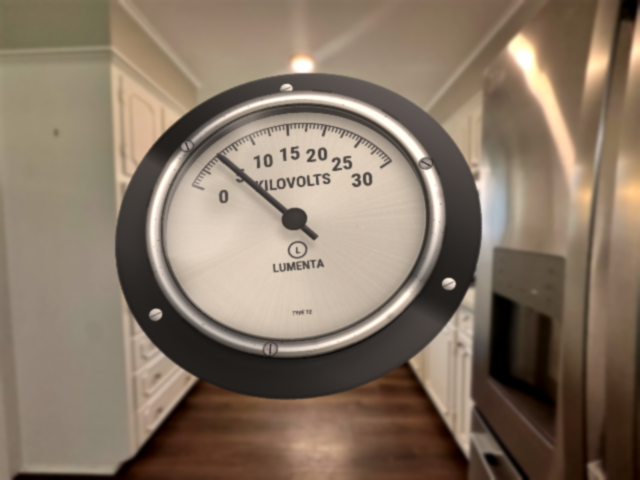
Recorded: 5 kV
